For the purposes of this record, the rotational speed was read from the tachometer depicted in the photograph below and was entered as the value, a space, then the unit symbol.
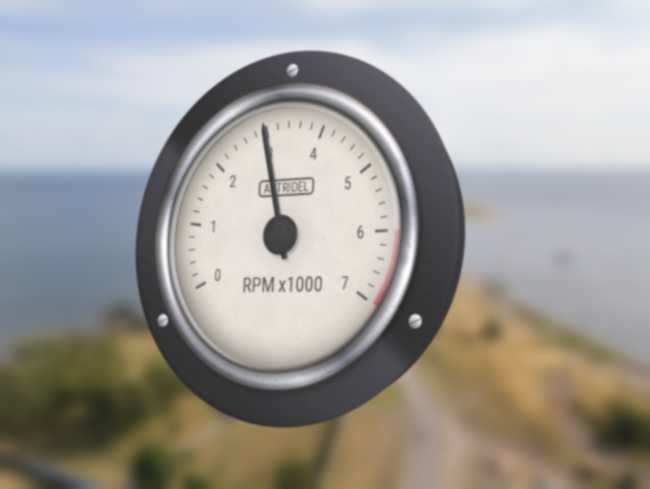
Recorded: 3000 rpm
